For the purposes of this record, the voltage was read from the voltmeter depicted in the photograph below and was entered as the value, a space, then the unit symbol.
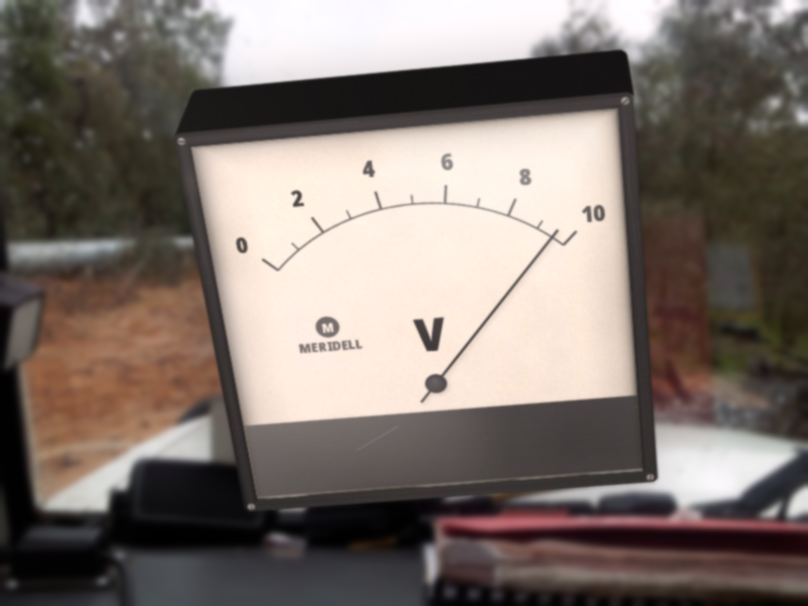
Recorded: 9.5 V
